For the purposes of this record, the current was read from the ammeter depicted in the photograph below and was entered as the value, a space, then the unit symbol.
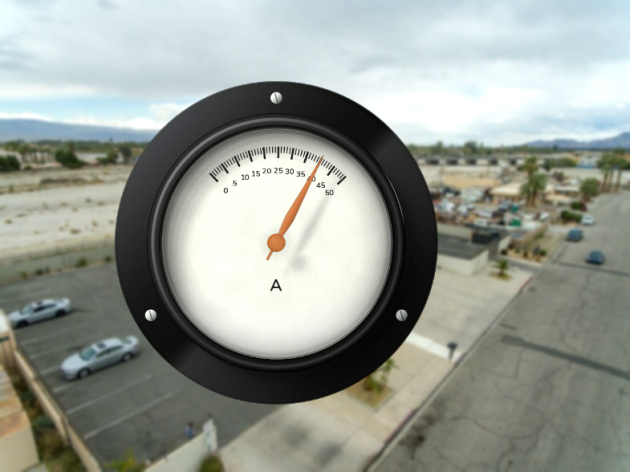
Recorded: 40 A
